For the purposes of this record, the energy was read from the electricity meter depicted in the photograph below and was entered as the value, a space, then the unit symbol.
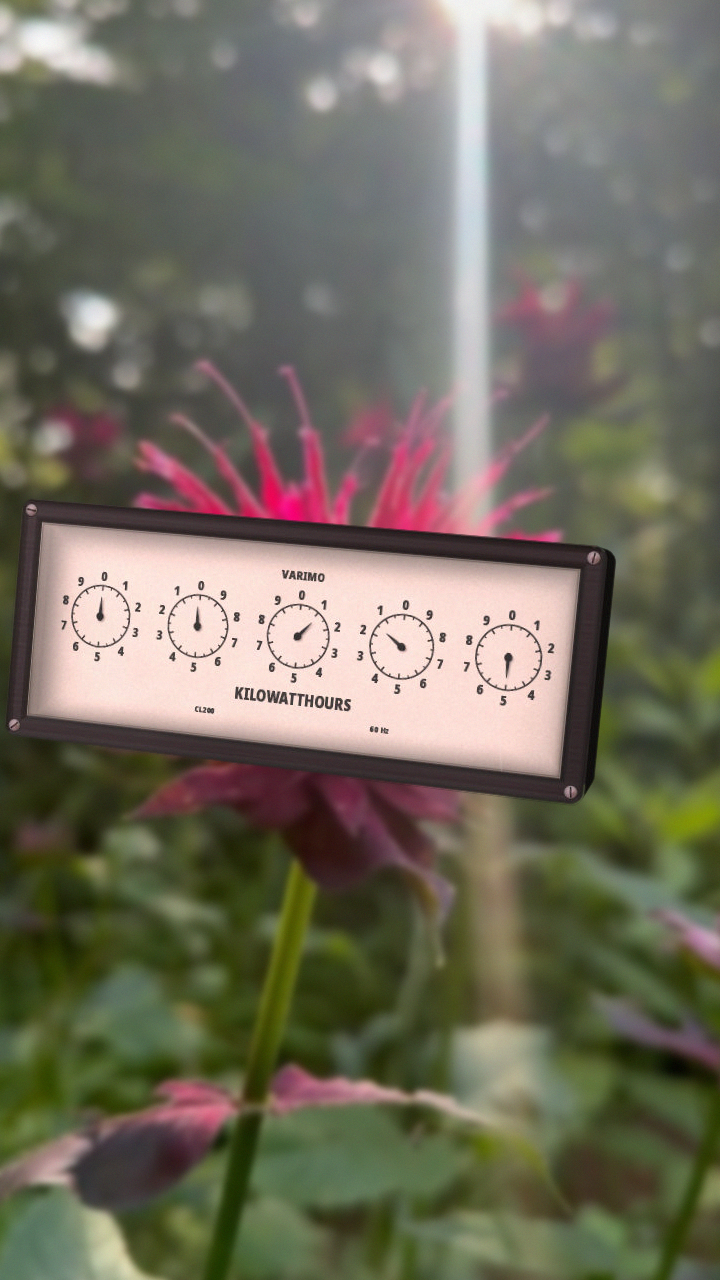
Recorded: 115 kWh
